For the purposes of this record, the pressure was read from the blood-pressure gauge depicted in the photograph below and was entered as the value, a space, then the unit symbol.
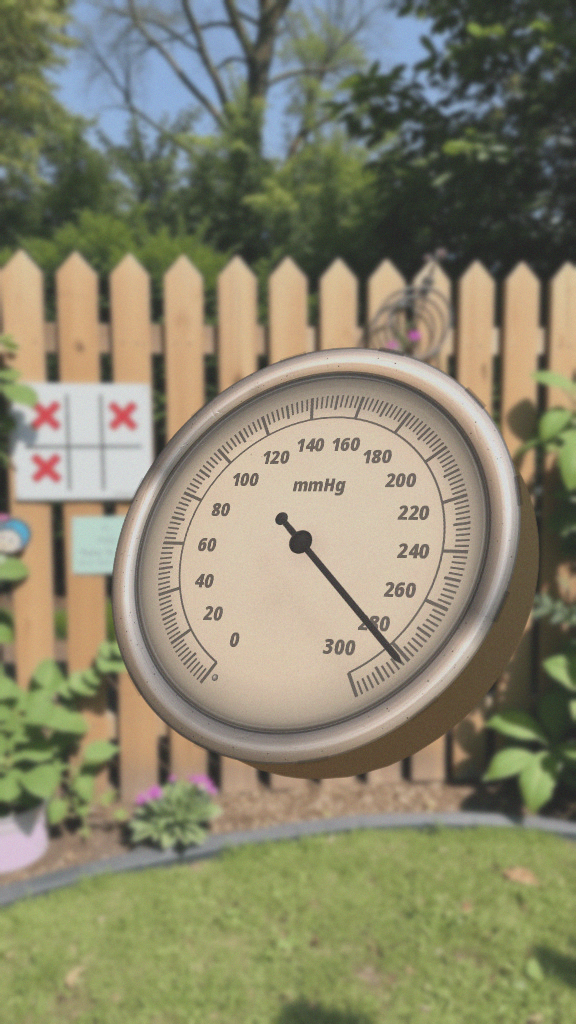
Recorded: 282 mmHg
